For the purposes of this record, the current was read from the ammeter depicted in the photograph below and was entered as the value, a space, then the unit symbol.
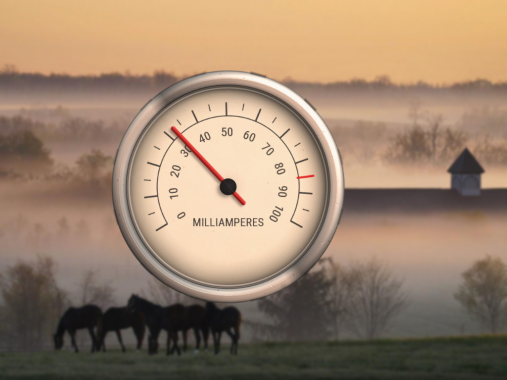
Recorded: 32.5 mA
